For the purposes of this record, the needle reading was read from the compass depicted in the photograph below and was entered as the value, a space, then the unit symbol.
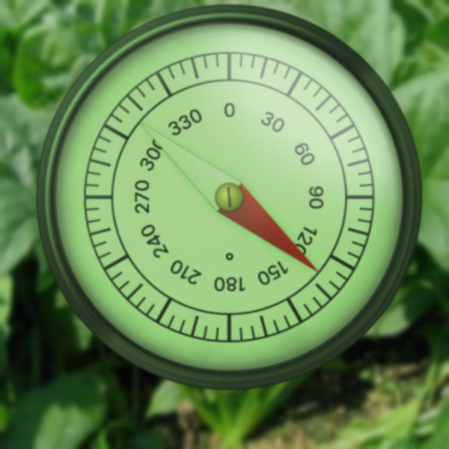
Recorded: 130 °
